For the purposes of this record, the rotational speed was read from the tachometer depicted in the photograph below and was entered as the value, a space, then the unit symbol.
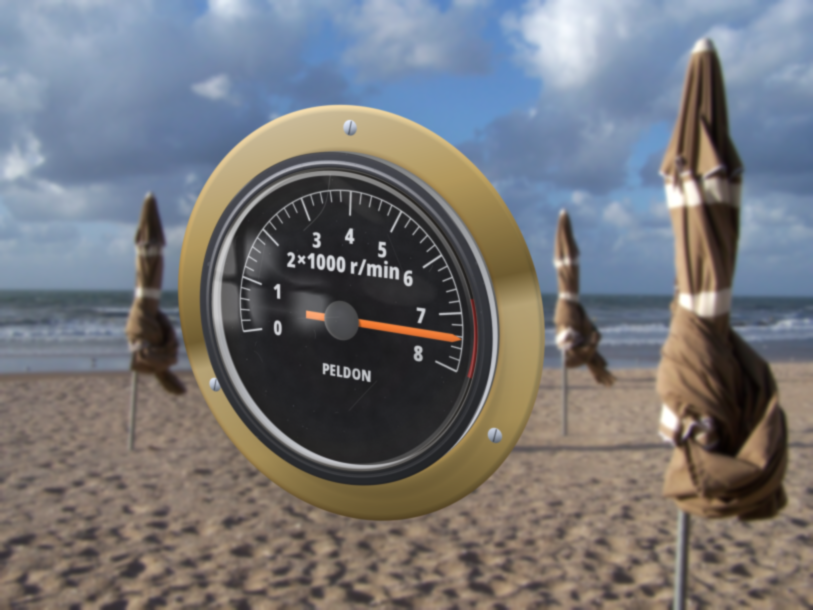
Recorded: 7400 rpm
